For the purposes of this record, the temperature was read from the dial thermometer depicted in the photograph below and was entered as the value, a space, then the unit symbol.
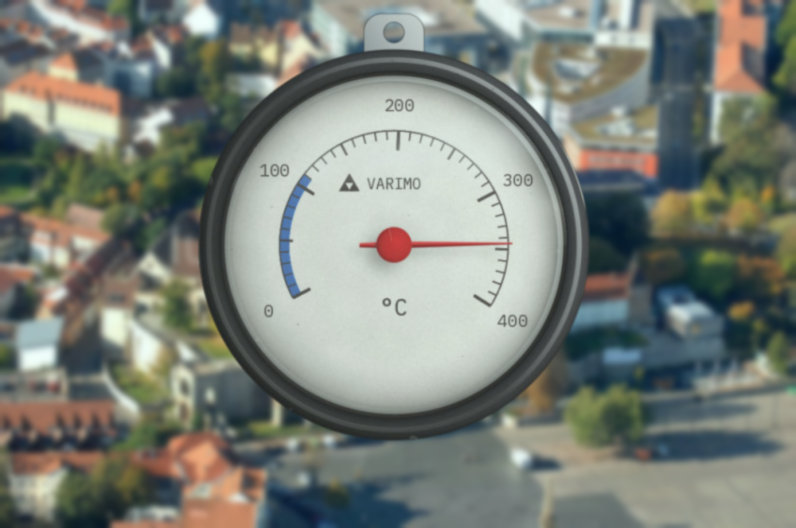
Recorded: 345 °C
